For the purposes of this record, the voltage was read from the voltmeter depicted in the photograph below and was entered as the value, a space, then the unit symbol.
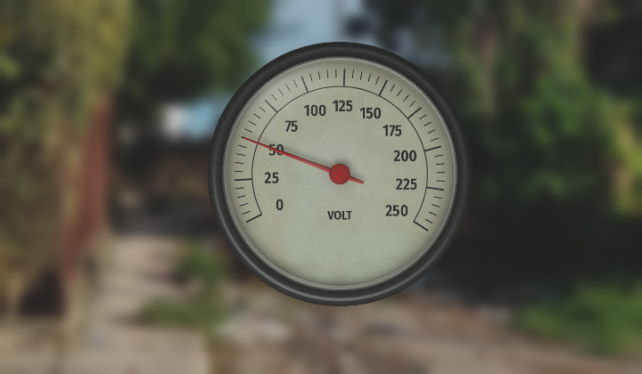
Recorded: 50 V
